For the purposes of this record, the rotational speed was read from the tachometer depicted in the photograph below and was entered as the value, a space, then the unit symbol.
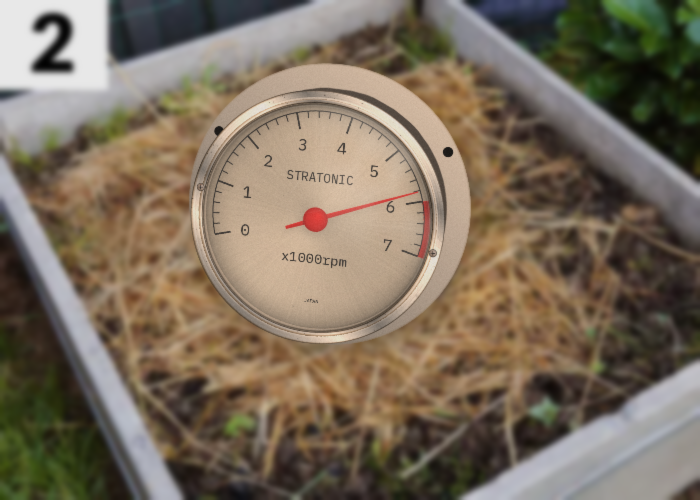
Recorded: 5800 rpm
